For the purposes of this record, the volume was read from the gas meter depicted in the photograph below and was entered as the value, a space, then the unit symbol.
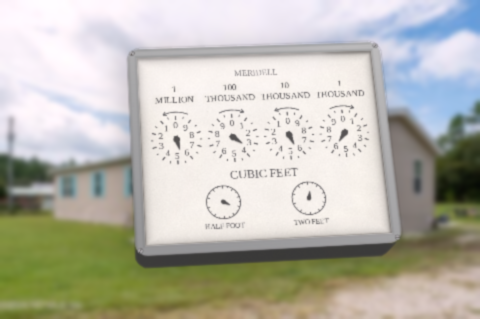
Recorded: 535600 ft³
